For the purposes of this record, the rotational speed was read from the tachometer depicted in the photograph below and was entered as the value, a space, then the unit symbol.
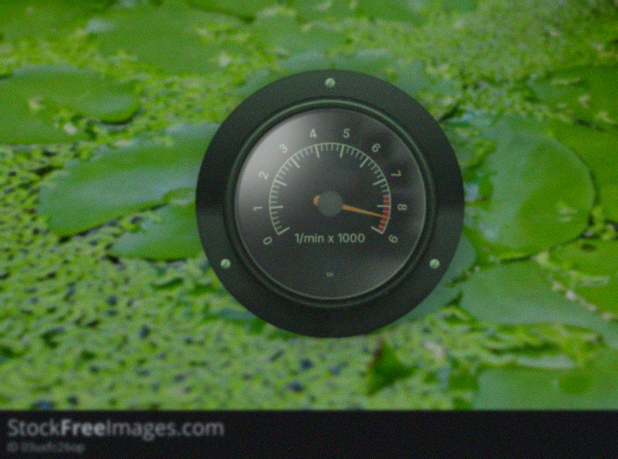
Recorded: 8400 rpm
